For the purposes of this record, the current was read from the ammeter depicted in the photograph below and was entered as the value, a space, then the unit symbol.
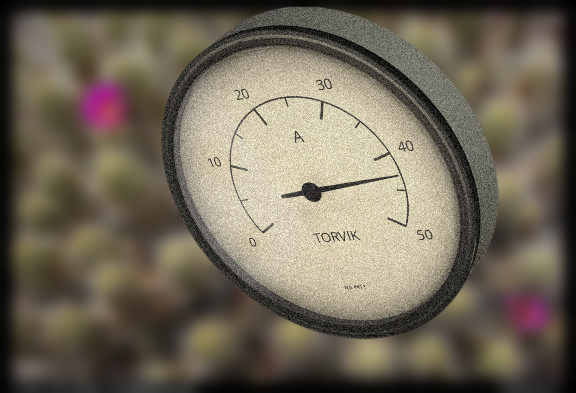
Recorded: 42.5 A
